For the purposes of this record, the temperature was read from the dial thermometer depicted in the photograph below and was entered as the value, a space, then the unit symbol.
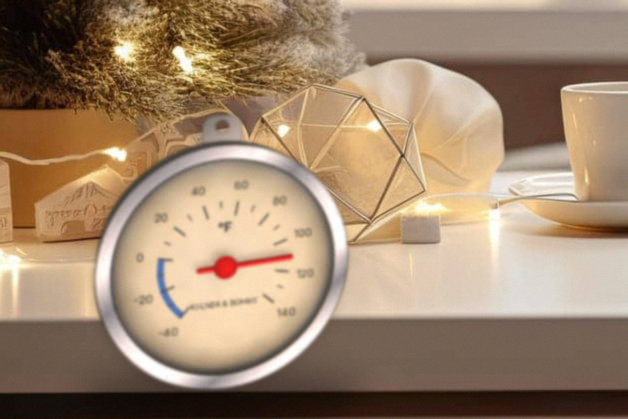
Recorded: 110 °F
